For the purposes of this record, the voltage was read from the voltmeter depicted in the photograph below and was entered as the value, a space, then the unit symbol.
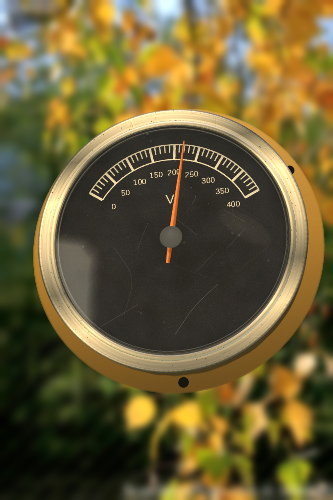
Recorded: 220 V
